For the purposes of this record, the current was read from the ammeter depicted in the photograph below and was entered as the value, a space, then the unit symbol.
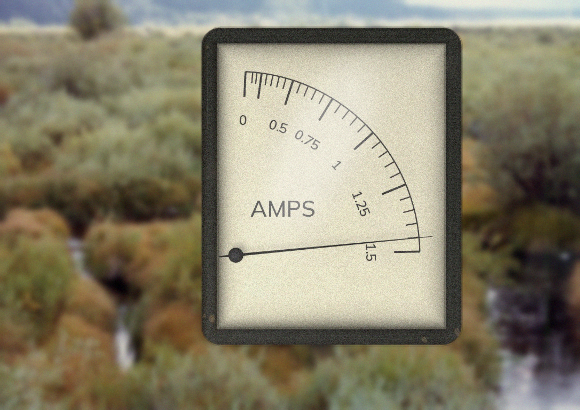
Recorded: 1.45 A
